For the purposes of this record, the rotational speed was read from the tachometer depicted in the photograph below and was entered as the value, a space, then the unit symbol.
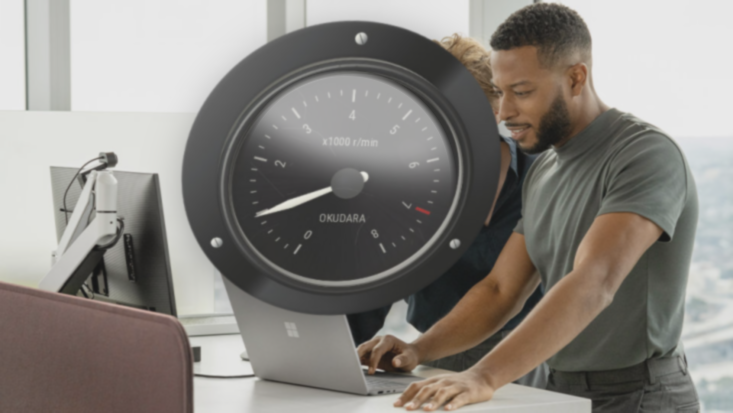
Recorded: 1000 rpm
